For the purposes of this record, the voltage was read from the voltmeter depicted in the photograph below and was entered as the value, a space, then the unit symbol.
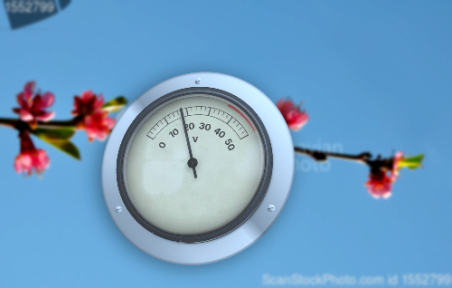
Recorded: 18 V
